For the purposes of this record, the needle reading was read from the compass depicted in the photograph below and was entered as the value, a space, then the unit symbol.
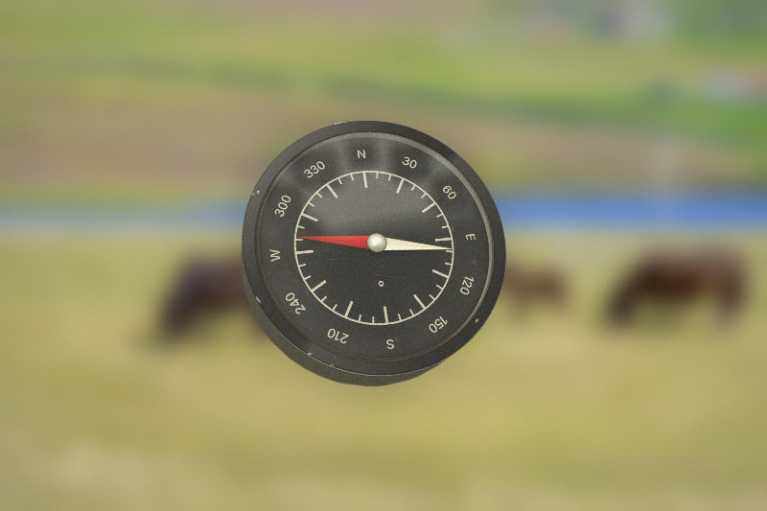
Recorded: 280 °
